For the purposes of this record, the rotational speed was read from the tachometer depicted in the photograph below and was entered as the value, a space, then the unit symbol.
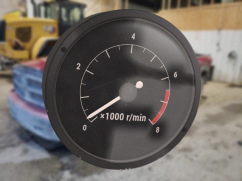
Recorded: 250 rpm
